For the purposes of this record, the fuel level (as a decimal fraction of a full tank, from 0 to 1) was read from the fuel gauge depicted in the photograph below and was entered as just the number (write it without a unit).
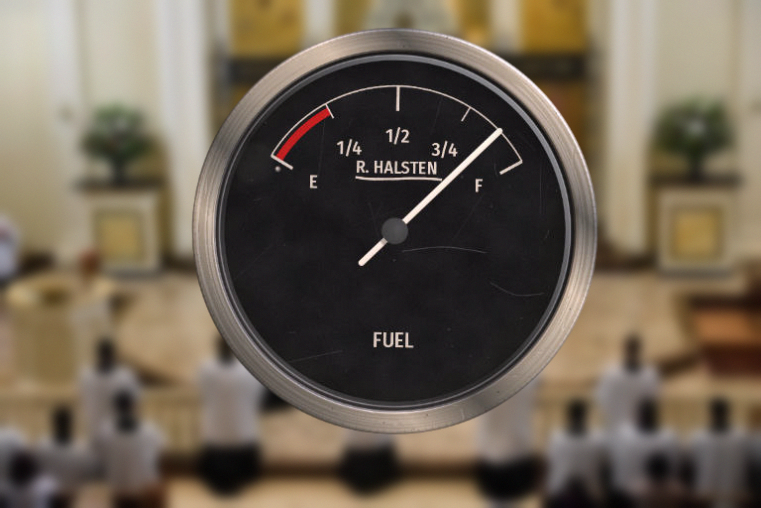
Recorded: 0.875
